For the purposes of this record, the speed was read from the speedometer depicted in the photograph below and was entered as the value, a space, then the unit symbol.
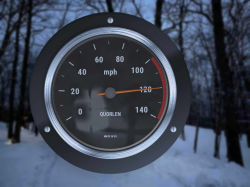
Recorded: 120 mph
